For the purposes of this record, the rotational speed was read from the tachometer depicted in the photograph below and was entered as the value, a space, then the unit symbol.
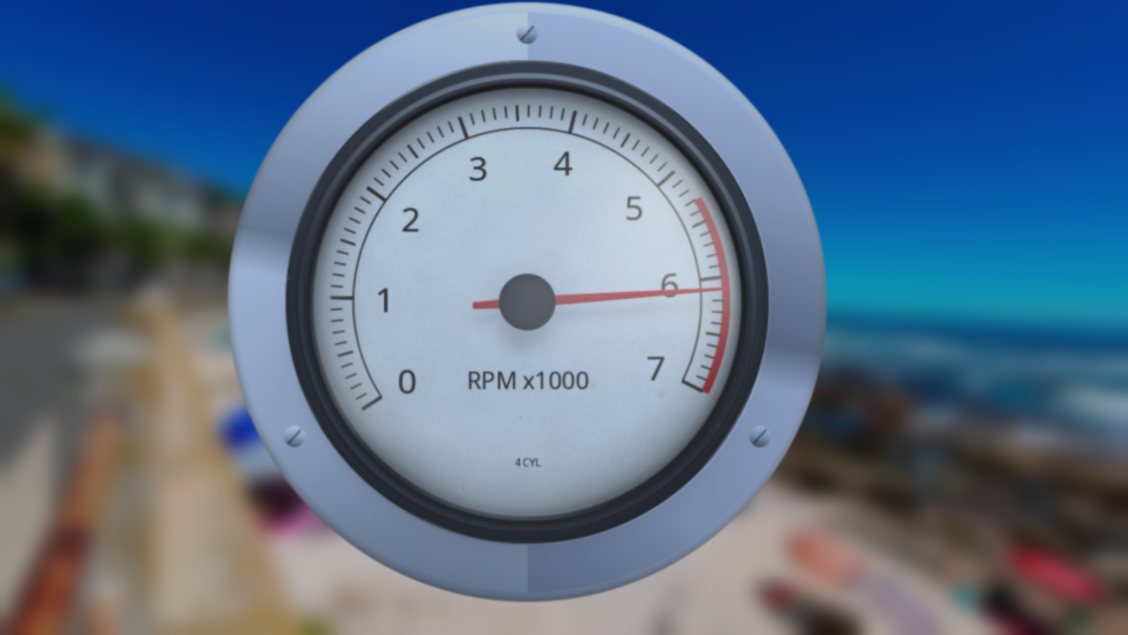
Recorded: 6100 rpm
